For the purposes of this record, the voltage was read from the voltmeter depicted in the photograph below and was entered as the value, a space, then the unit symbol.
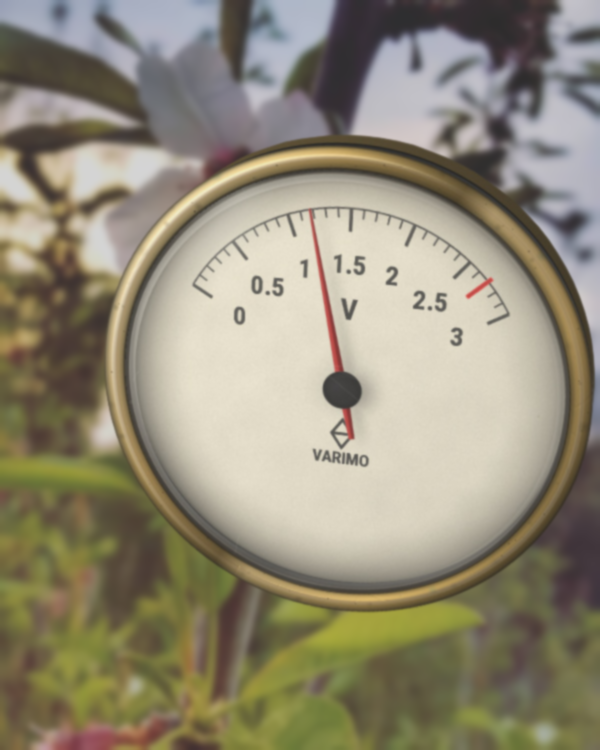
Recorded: 1.2 V
